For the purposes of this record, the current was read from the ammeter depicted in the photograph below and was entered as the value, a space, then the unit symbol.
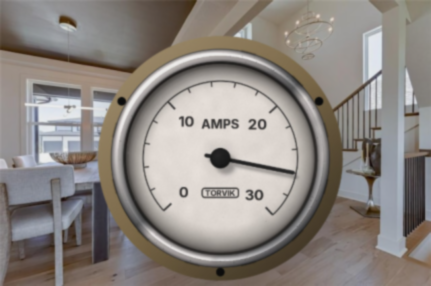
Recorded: 26 A
